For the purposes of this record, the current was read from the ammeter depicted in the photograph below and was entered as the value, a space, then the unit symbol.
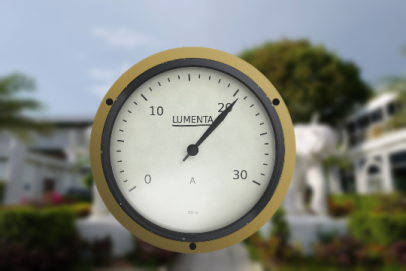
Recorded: 20.5 A
